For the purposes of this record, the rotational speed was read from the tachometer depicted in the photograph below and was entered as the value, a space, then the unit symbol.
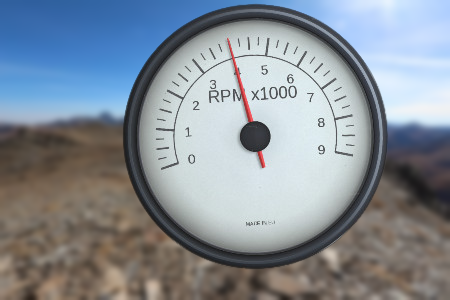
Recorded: 4000 rpm
